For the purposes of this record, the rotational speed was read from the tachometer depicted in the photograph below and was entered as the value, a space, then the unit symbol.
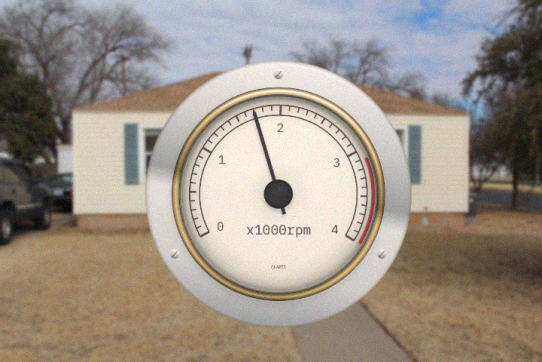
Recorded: 1700 rpm
